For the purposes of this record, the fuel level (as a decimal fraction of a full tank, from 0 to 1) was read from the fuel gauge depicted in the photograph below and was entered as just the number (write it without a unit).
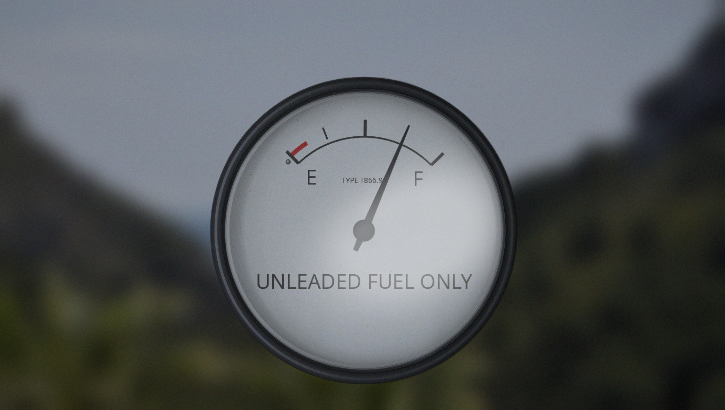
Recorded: 0.75
